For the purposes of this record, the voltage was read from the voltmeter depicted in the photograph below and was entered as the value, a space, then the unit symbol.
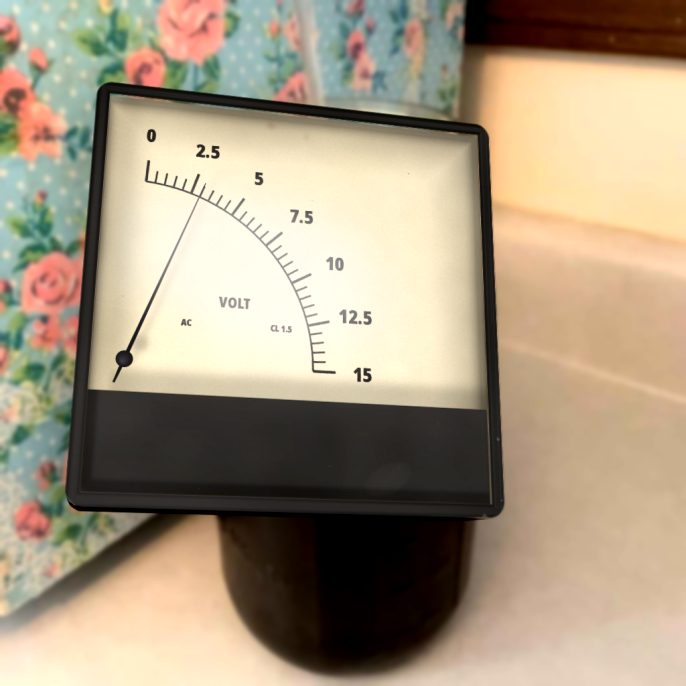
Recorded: 3 V
